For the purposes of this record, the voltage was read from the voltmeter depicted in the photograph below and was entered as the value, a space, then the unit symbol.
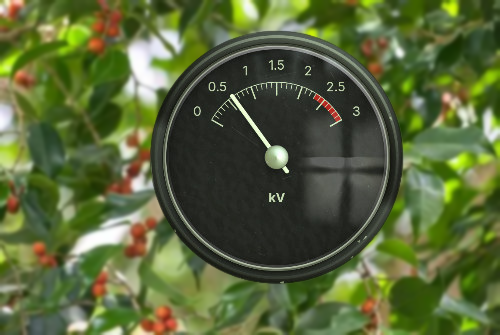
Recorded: 0.6 kV
